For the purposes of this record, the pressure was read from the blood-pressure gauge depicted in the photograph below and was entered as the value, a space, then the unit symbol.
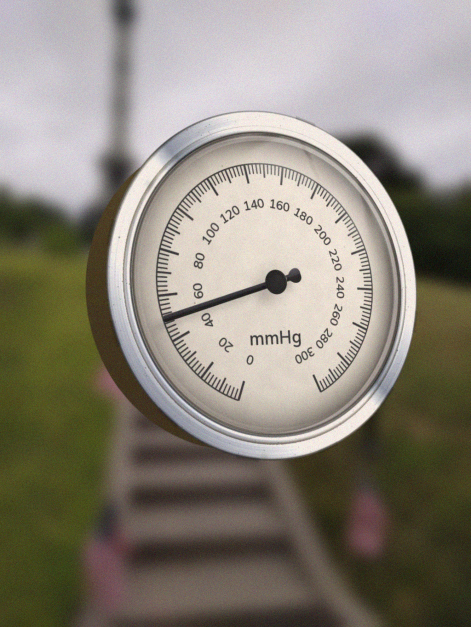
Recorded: 50 mmHg
